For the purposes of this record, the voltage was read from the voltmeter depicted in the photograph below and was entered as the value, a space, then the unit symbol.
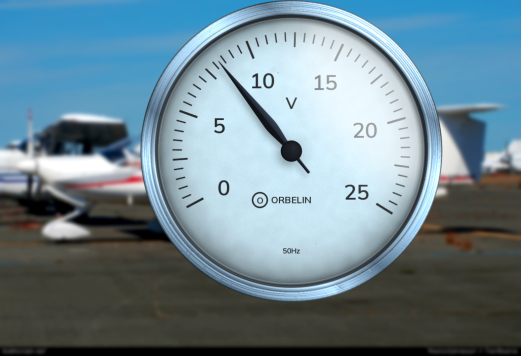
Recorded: 8.25 V
